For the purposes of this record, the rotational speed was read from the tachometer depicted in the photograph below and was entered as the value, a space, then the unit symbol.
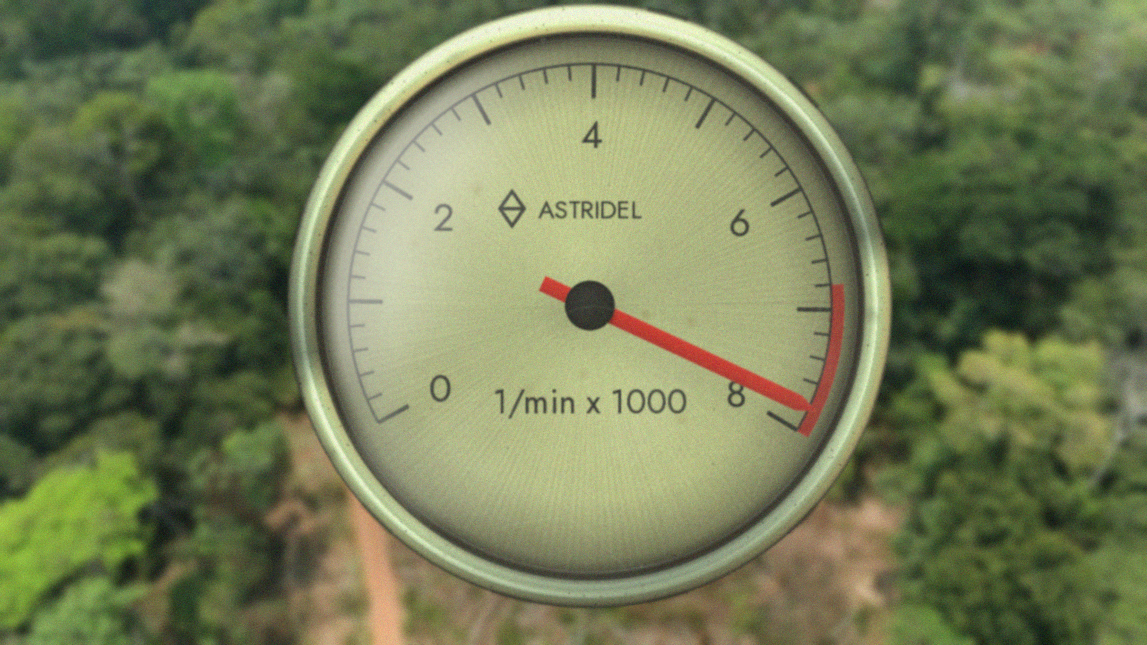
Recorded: 7800 rpm
